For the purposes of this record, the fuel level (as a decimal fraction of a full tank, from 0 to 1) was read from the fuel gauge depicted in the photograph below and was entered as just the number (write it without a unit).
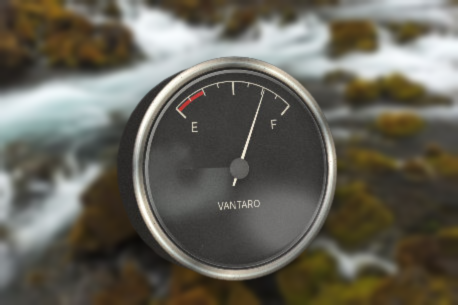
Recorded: 0.75
